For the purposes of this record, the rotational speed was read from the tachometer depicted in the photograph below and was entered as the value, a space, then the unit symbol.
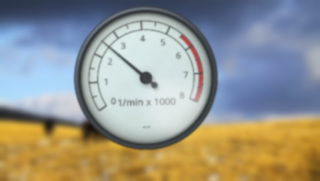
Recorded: 2500 rpm
